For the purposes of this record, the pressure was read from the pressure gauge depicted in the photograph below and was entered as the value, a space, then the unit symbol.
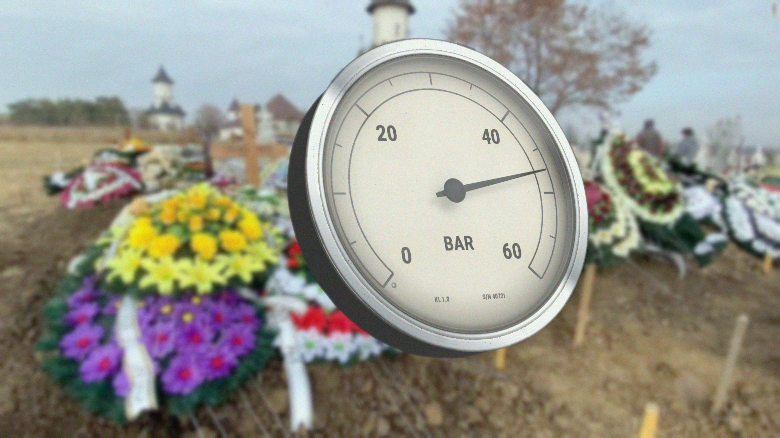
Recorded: 47.5 bar
